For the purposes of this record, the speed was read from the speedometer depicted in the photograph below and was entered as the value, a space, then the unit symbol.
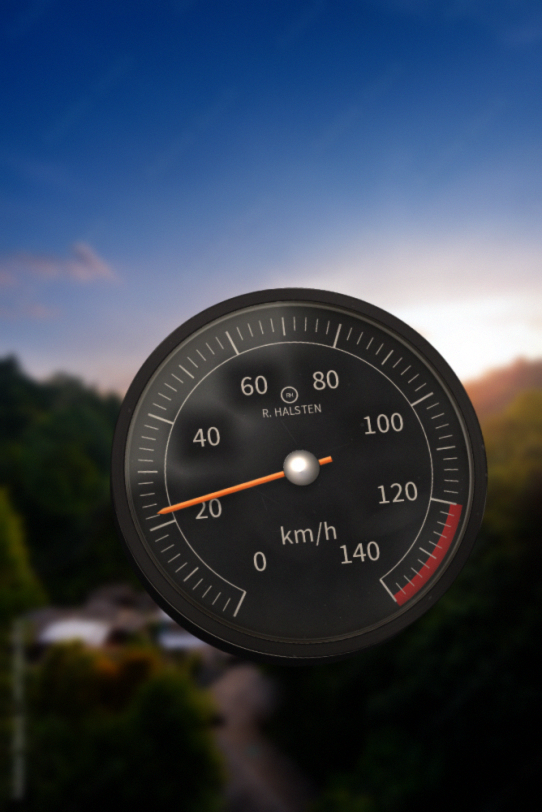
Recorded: 22 km/h
